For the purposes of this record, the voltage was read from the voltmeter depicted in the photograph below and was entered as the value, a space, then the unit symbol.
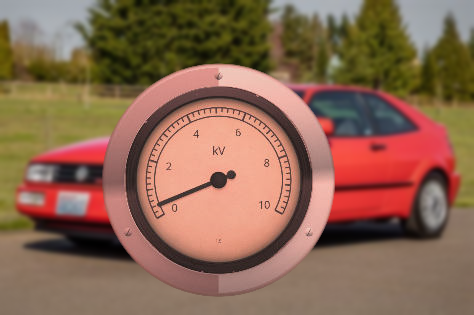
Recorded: 0.4 kV
